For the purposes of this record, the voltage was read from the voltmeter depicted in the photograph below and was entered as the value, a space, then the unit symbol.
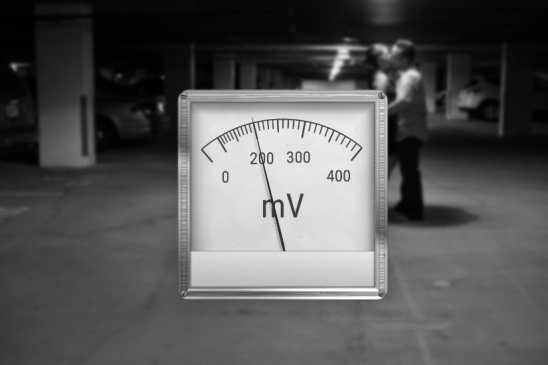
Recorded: 200 mV
